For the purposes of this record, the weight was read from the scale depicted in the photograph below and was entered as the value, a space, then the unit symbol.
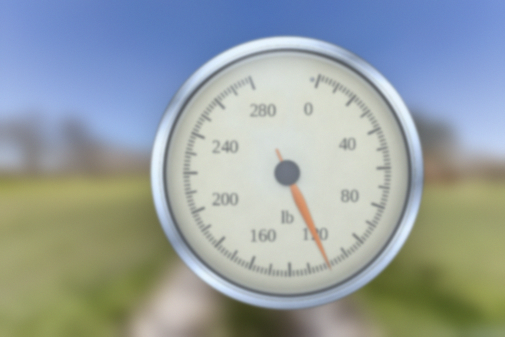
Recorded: 120 lb
